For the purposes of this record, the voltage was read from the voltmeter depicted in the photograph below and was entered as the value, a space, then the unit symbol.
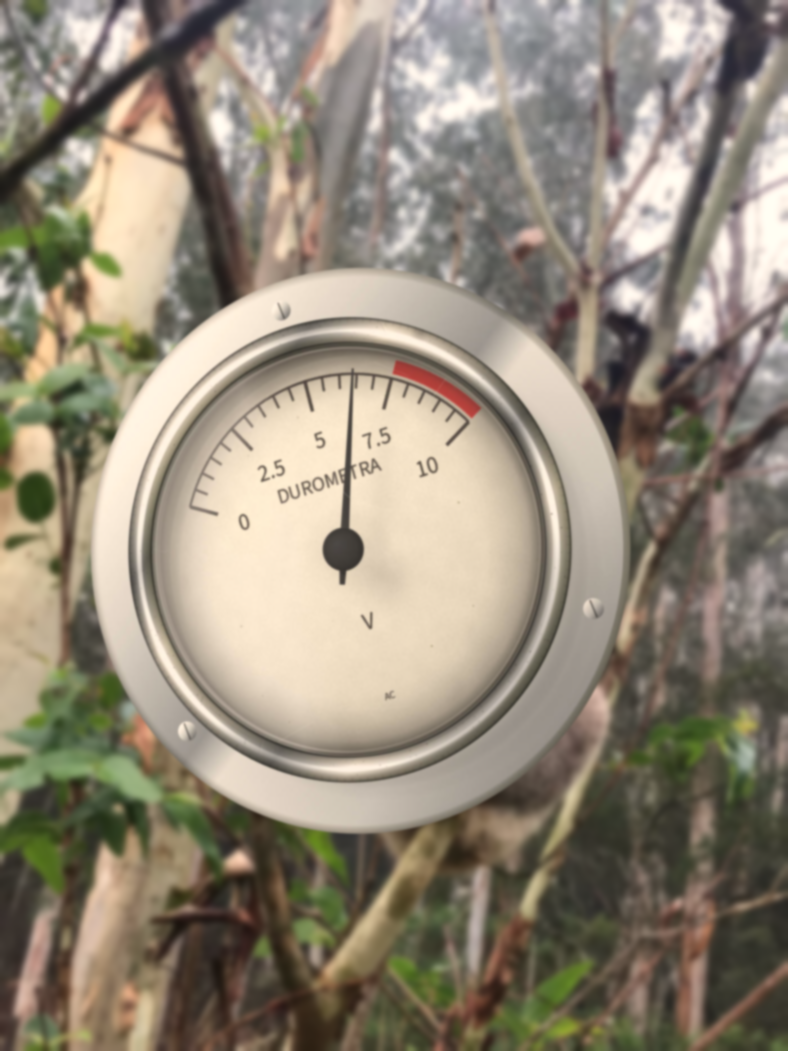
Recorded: 6.5 V
